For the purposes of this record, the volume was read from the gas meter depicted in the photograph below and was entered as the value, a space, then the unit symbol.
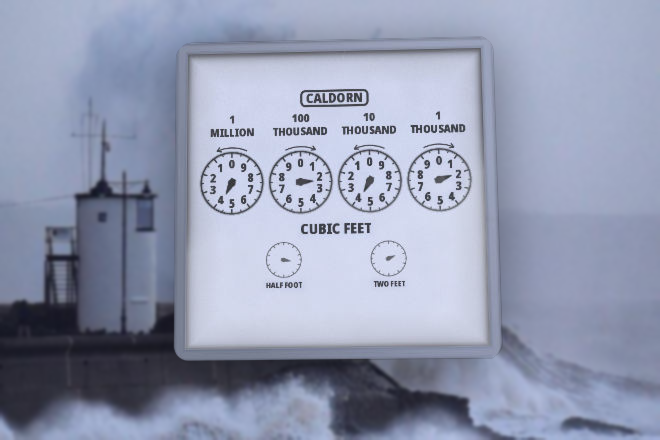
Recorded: 424200 ft³
